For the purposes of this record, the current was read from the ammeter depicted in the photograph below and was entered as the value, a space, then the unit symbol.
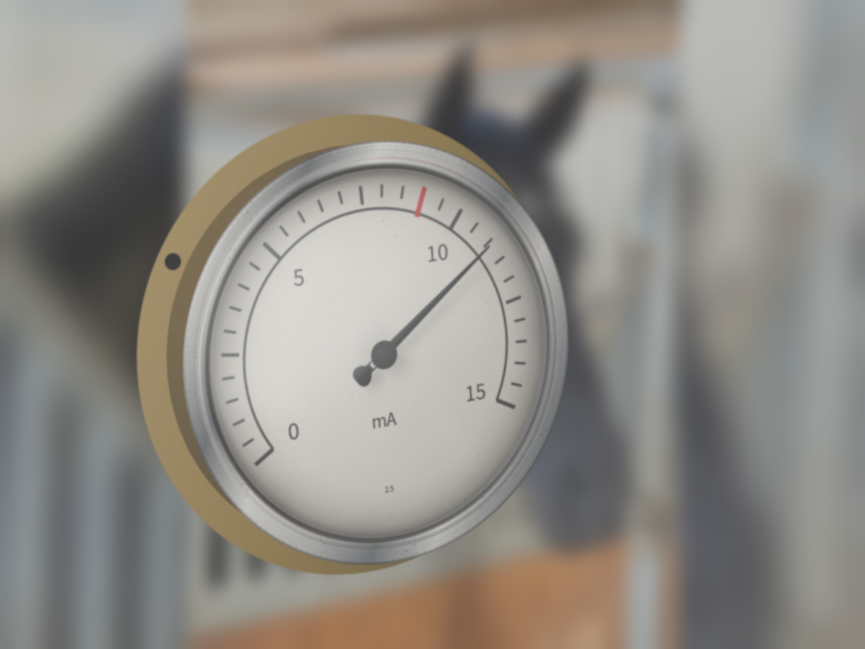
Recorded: 11 mA
